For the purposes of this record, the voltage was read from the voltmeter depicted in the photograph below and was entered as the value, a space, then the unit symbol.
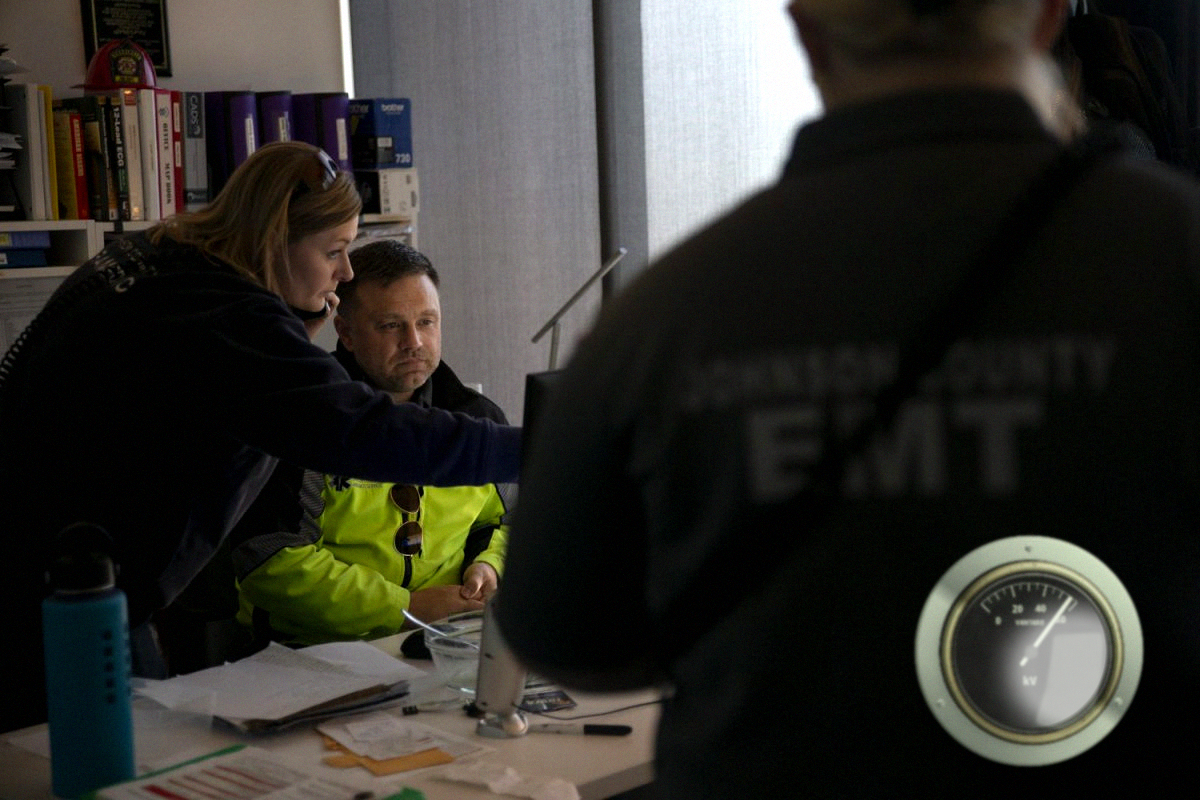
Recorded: 55 kV
